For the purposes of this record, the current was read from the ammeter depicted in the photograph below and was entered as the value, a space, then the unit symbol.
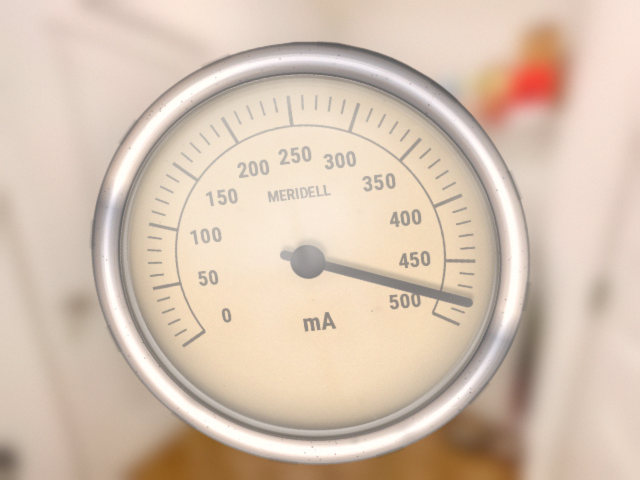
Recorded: 480 mA
